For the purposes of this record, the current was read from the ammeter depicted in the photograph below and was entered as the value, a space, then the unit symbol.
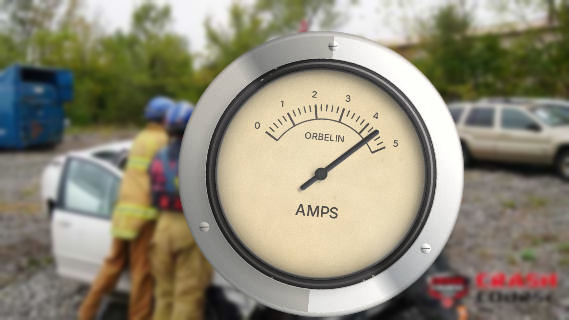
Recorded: 4.4 A
